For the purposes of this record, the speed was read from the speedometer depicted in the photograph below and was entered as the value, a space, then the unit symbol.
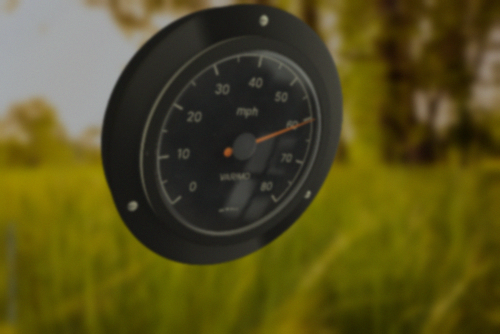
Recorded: 60 mph
